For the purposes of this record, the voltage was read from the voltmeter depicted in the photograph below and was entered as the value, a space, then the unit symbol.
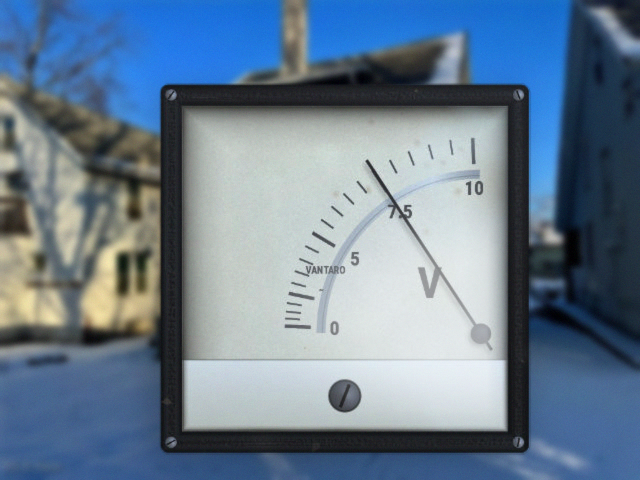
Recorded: 7.5 V
